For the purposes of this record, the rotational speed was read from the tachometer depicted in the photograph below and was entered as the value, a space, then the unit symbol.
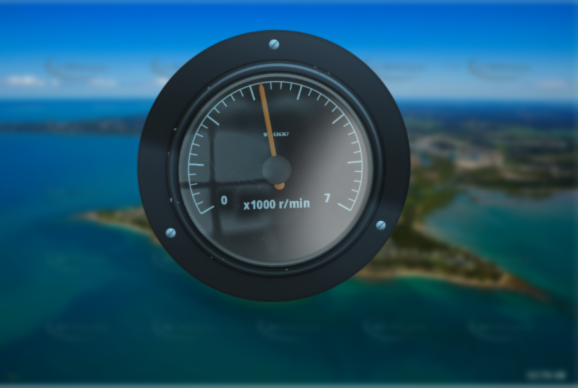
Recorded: 3200 rpm
